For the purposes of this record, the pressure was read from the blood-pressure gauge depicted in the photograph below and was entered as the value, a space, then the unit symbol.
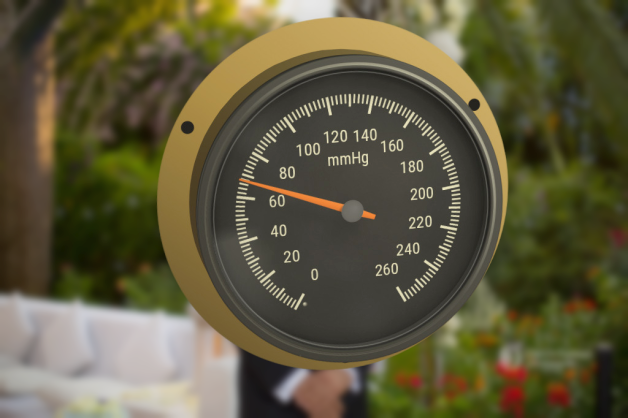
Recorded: 68 mmHg
